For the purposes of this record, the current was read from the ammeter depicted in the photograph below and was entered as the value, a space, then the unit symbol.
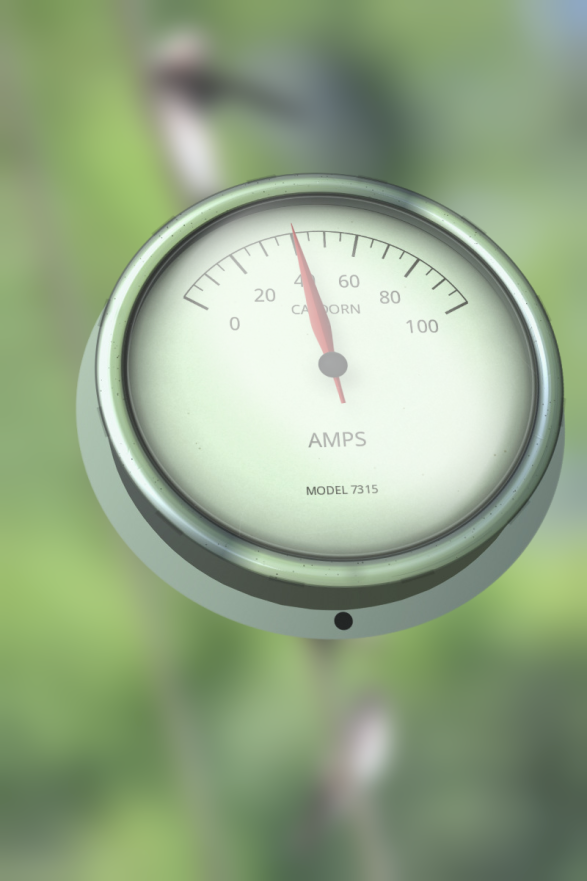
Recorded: 40 A
